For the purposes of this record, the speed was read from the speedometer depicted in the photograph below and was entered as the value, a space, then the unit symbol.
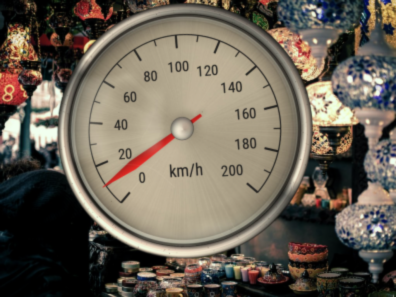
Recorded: 10 km/h
